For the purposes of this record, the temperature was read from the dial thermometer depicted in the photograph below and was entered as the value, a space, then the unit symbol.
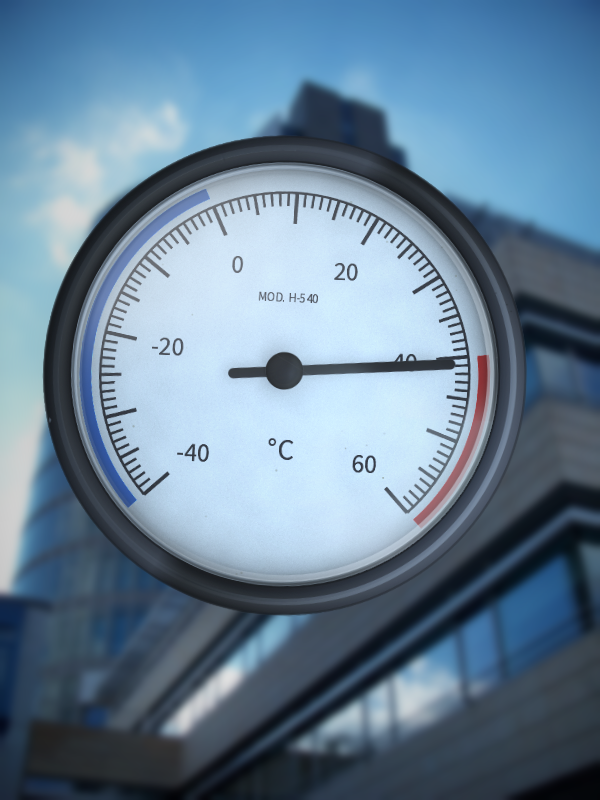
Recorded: 41 °C
